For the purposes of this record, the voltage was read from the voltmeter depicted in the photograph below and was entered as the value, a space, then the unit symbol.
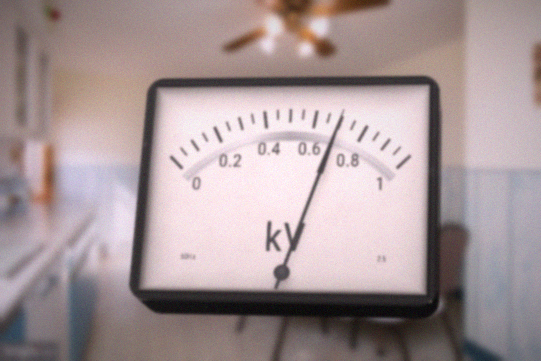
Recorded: 0.7 kV
